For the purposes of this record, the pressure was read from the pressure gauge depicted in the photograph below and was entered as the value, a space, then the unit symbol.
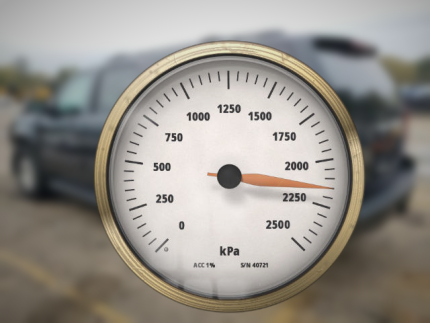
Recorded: 2150 kPa
